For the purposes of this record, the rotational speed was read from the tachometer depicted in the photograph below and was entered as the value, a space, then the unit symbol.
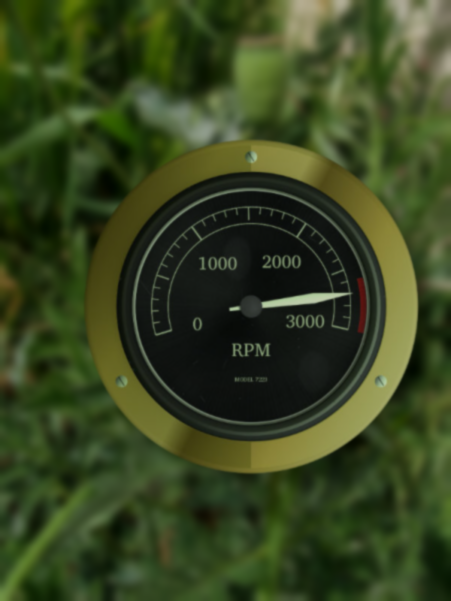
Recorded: 2700 rpm
